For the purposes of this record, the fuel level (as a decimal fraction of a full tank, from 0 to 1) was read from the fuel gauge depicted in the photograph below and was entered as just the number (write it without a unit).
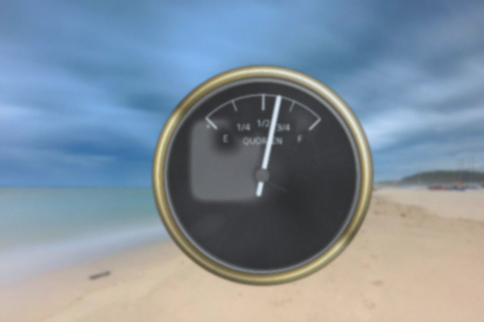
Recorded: 0.625
